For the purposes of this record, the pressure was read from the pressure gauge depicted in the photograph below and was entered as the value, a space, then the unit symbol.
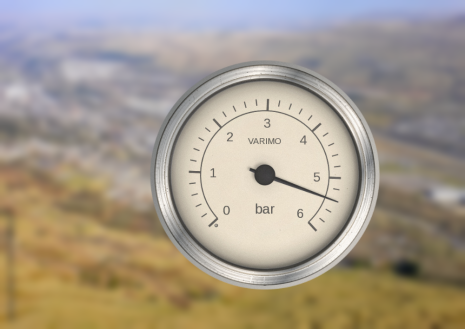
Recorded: 5.4 bar
